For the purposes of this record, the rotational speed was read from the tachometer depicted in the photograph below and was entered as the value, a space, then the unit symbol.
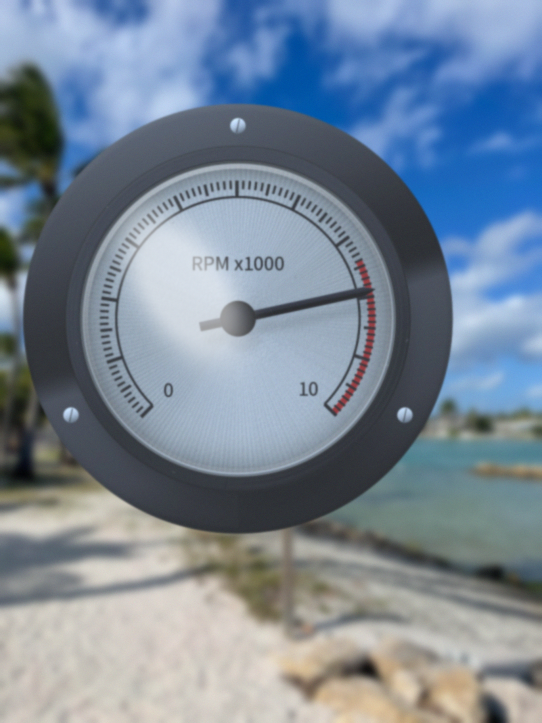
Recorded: 7900 rpm
